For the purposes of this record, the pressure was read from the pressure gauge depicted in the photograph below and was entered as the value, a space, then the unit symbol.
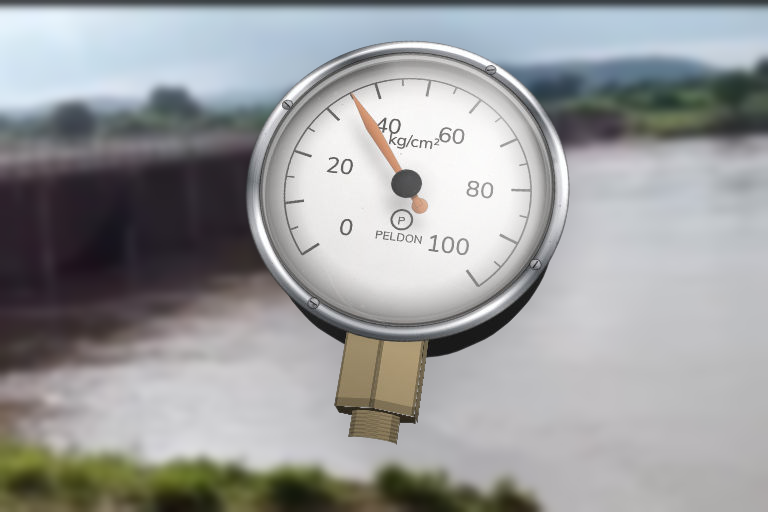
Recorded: 35 kg/cm²
